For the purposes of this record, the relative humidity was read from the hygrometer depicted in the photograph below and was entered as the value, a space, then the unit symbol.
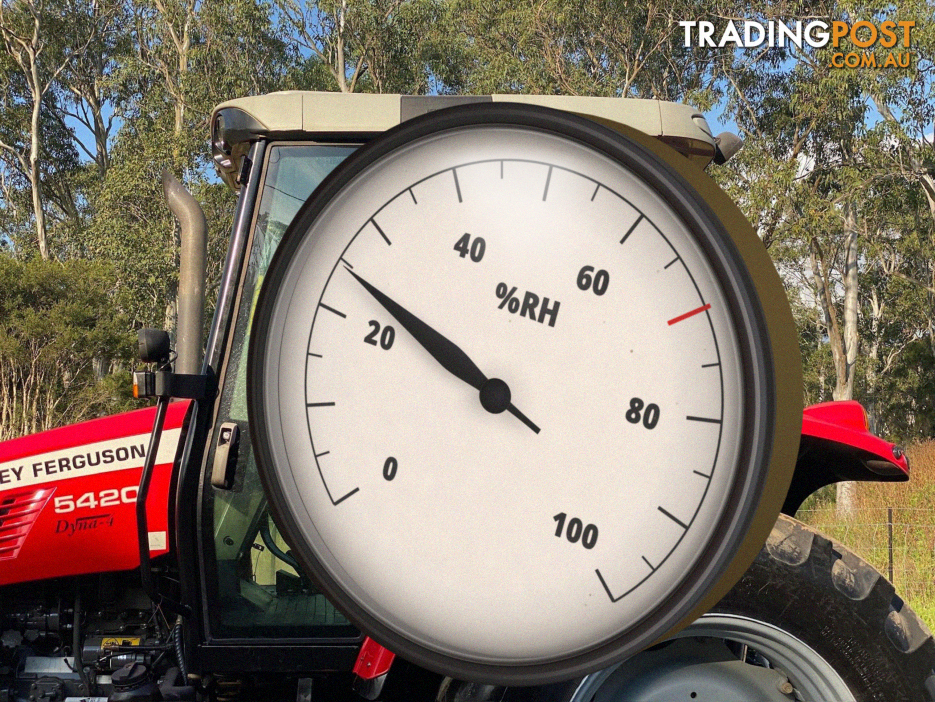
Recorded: 25 %
